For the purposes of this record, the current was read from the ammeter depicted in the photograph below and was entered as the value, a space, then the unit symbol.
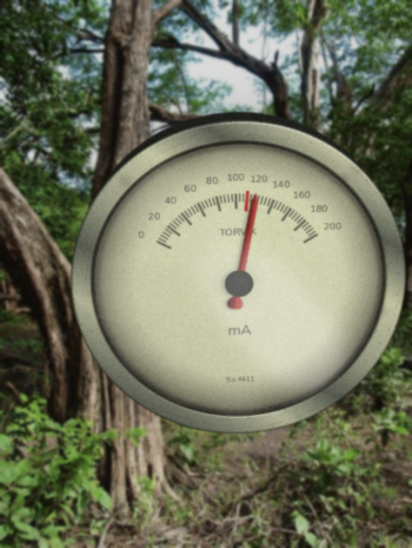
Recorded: 120 mA
